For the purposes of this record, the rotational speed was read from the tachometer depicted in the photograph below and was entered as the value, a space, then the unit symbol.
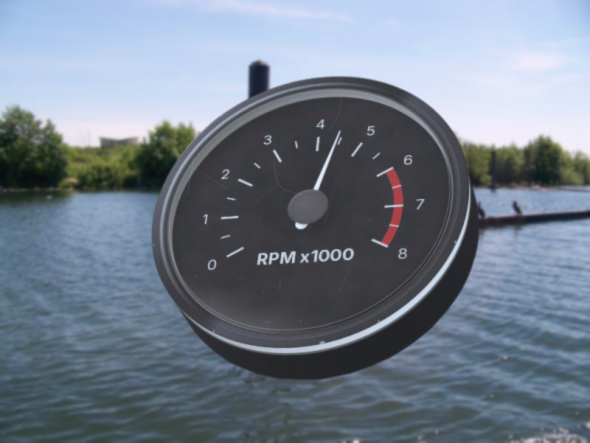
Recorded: 4500 rpm
